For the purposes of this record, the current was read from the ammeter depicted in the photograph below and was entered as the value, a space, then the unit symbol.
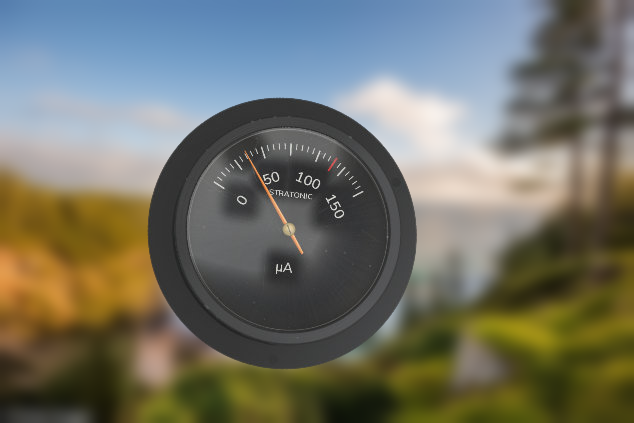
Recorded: 35 µA
